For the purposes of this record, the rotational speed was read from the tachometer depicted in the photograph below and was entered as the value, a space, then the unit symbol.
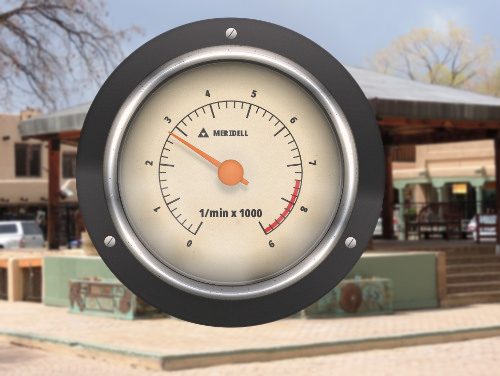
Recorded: 2800 rpm
